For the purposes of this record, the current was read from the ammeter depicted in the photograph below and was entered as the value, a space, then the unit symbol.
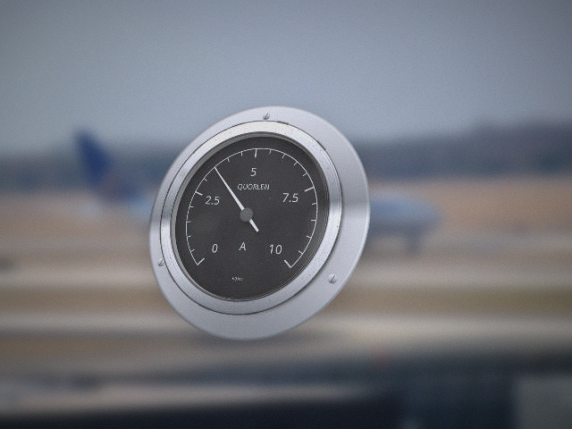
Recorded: 3.5 A
